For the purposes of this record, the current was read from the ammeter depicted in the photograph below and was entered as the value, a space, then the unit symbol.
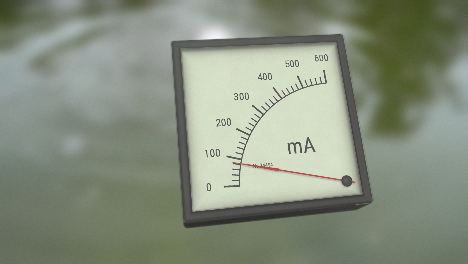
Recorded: 80 mA
